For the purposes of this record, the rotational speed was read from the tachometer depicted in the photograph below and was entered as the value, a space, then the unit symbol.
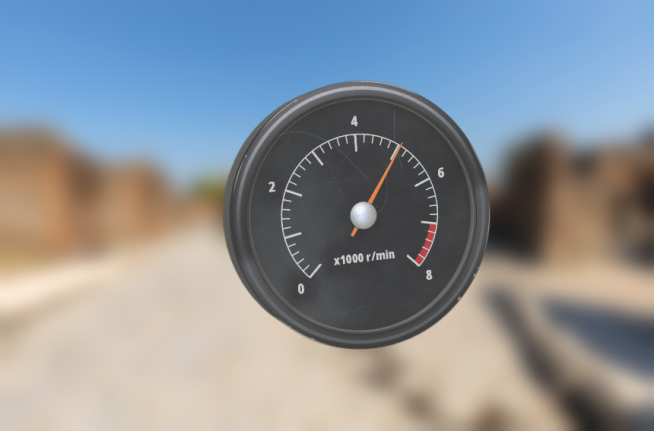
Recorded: 5000 rpm
